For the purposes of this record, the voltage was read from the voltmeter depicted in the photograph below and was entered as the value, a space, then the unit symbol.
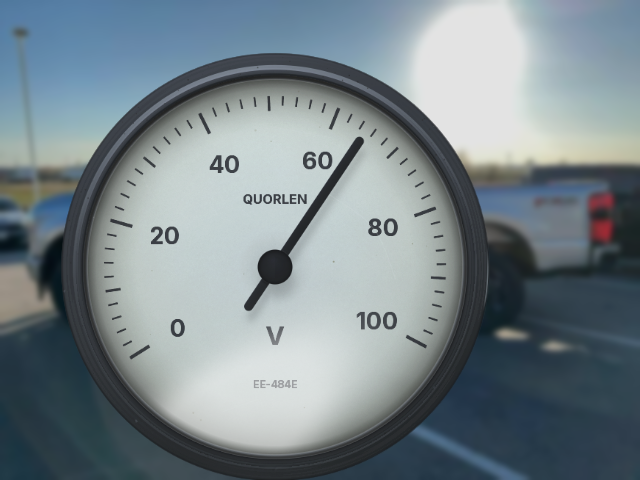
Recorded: 65 V
